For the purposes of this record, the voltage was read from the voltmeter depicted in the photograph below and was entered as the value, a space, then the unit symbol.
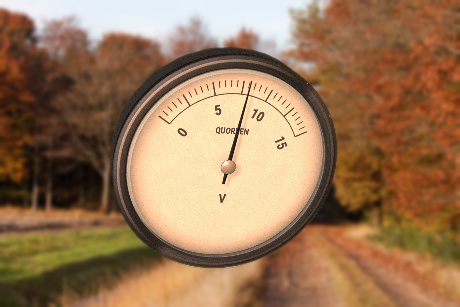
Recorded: 8 V
